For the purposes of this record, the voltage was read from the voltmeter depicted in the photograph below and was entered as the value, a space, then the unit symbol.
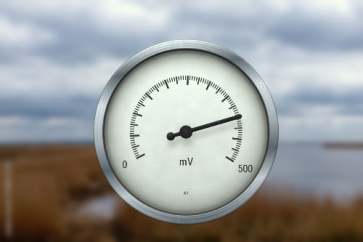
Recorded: 400 mV
